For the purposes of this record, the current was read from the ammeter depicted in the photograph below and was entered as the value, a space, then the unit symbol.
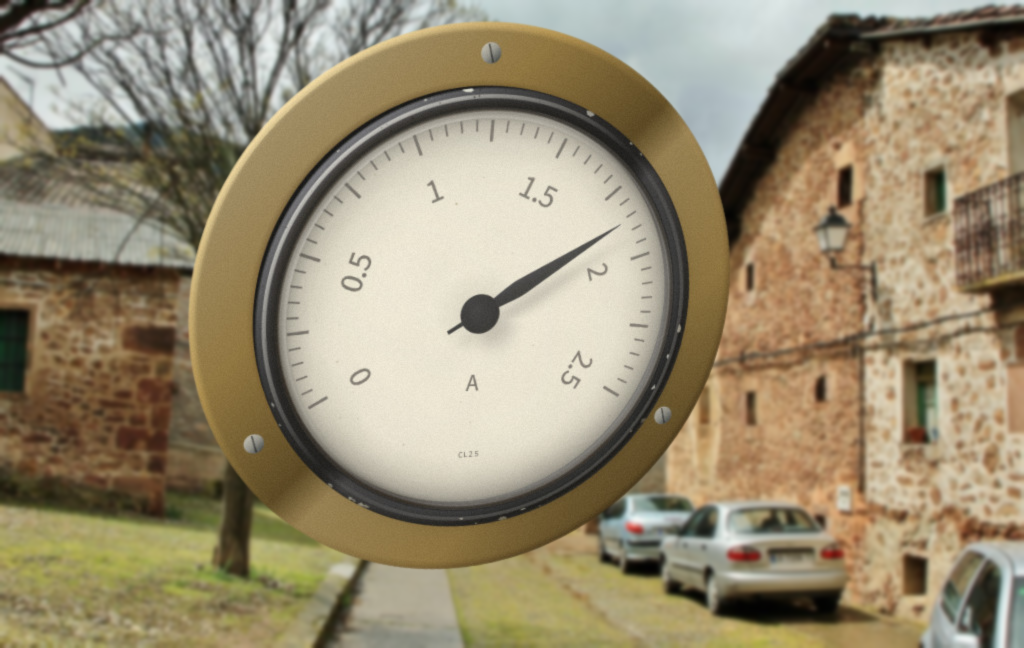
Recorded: 1.85 A
